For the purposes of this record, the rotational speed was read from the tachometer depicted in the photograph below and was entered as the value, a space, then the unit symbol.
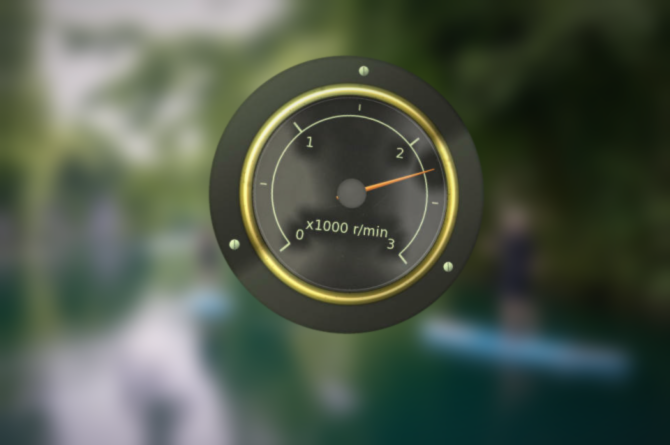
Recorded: 2250 rpm
